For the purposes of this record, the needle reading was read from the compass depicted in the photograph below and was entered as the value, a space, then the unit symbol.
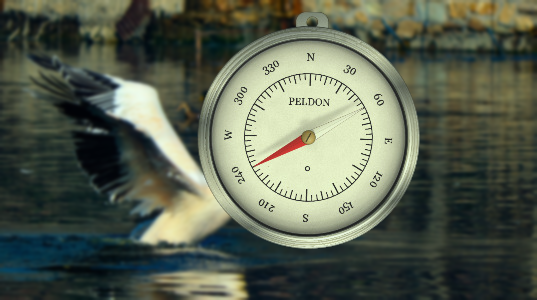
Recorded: 240 °
